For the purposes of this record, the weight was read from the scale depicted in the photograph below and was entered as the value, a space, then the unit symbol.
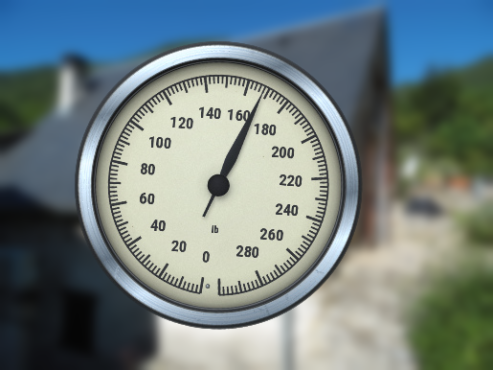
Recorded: 168 lb
